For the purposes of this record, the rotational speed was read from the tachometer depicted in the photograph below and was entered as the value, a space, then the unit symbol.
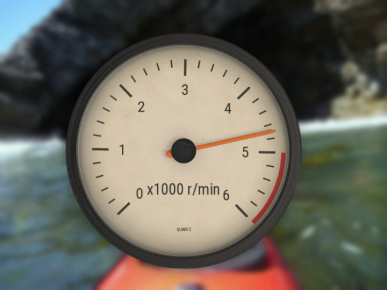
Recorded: 4700 rpm
